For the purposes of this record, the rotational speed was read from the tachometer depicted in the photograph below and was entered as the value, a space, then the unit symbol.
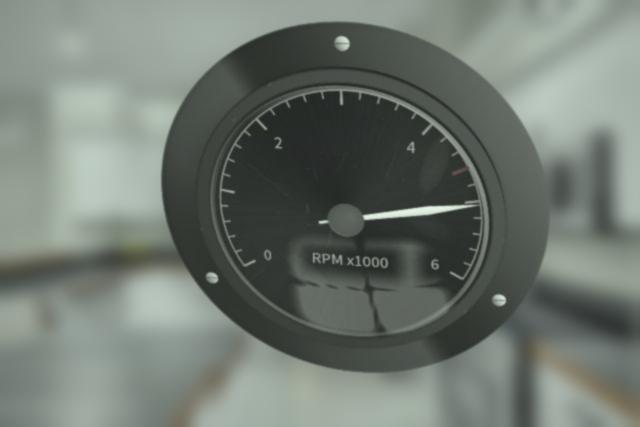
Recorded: 5000 rpm
